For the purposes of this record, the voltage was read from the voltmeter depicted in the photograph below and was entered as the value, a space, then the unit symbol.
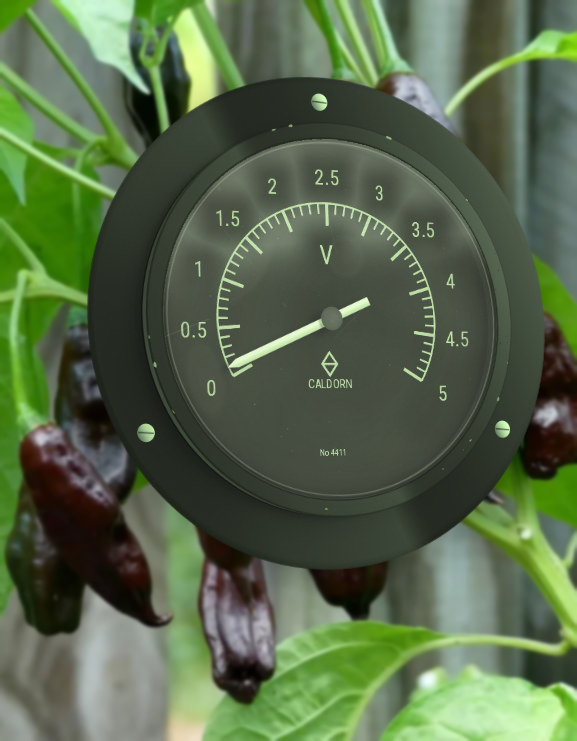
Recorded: 0.1 V
